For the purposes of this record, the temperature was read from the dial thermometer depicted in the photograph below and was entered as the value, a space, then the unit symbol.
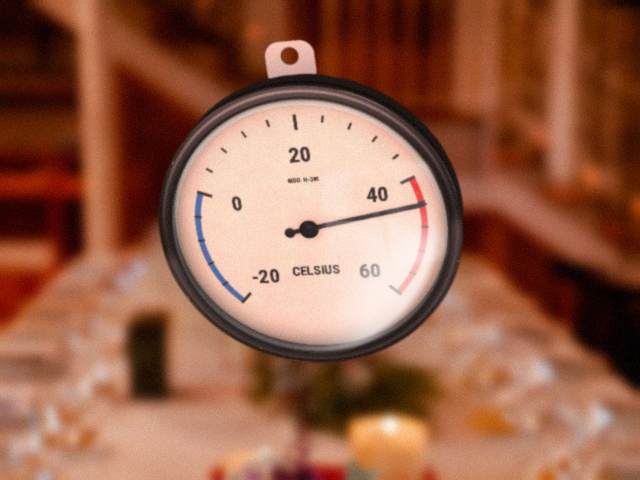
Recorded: 44 °C
